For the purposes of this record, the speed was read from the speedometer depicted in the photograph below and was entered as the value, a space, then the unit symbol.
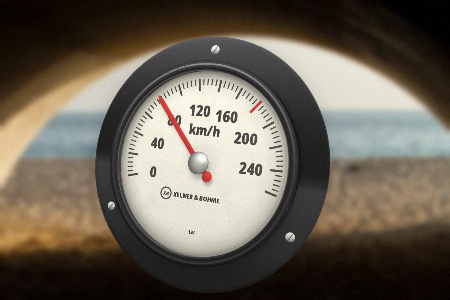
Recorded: 80 km/h
